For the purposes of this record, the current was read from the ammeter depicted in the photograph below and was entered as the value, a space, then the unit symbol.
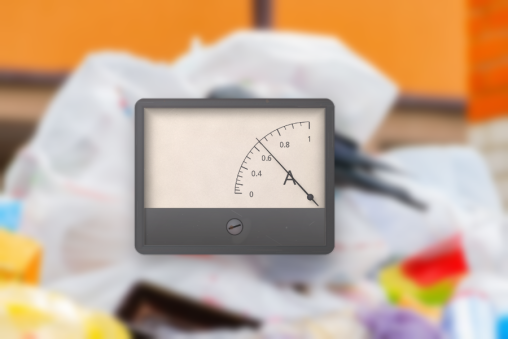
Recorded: 0.65 A
